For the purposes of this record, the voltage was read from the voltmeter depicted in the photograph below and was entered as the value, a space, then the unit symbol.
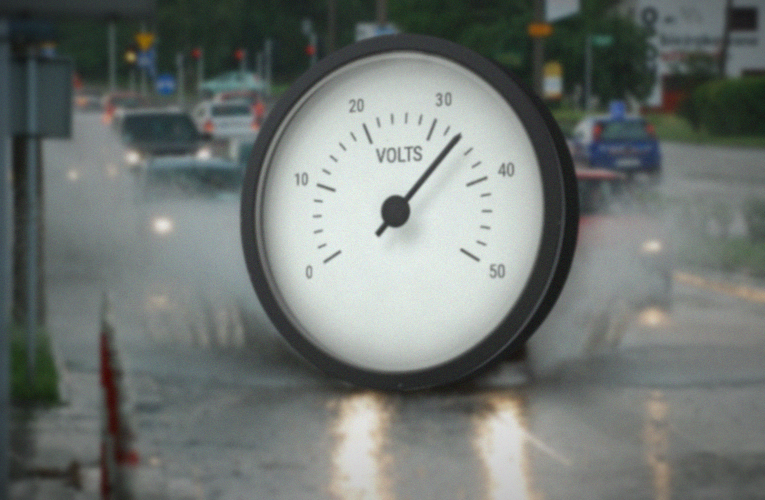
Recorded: 34 V
